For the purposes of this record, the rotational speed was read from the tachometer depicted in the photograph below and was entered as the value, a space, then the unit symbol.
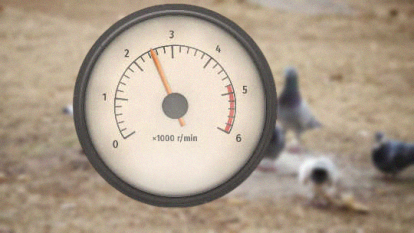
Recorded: 2500 rpm
